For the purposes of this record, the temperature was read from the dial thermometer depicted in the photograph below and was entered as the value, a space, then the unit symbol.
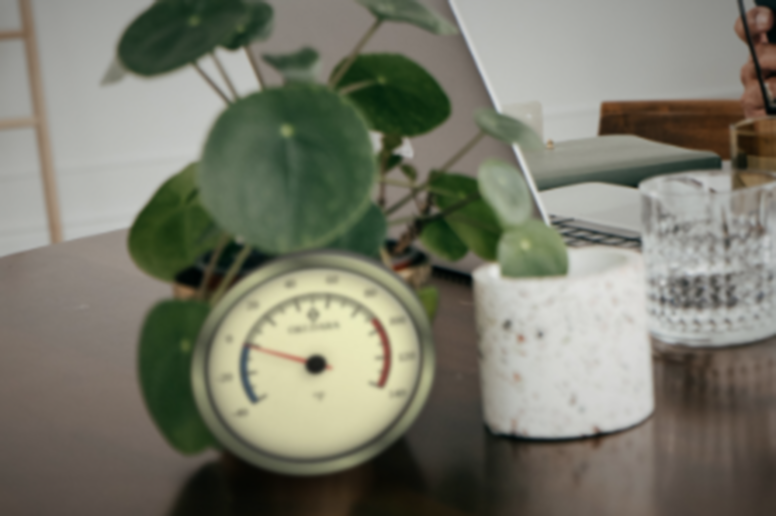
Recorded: 0 °F
